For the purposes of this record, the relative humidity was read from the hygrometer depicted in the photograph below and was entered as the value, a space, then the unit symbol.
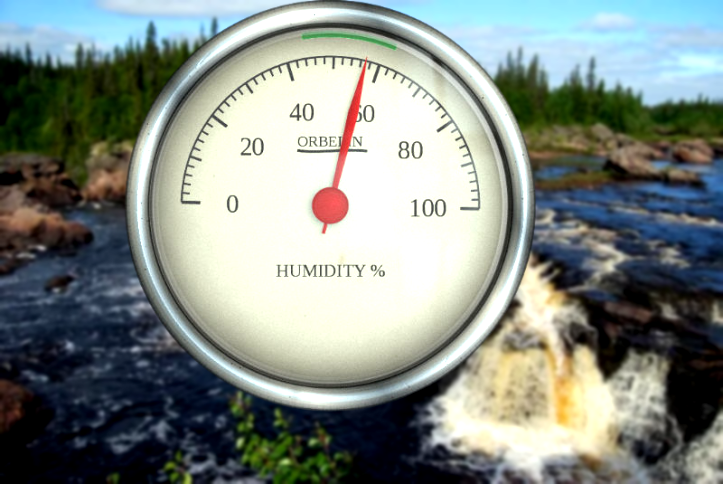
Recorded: 57 %
